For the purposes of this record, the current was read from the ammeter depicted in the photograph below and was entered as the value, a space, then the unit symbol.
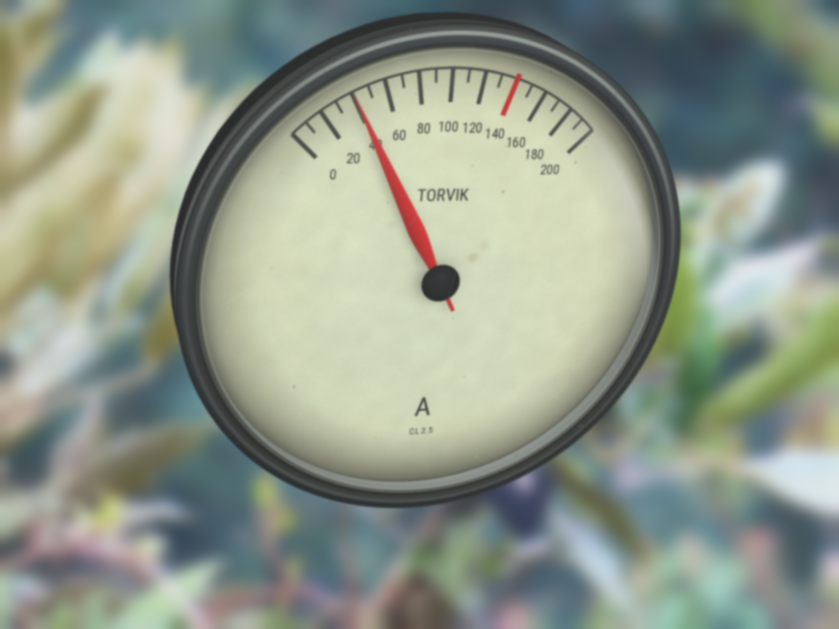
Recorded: 40 A
